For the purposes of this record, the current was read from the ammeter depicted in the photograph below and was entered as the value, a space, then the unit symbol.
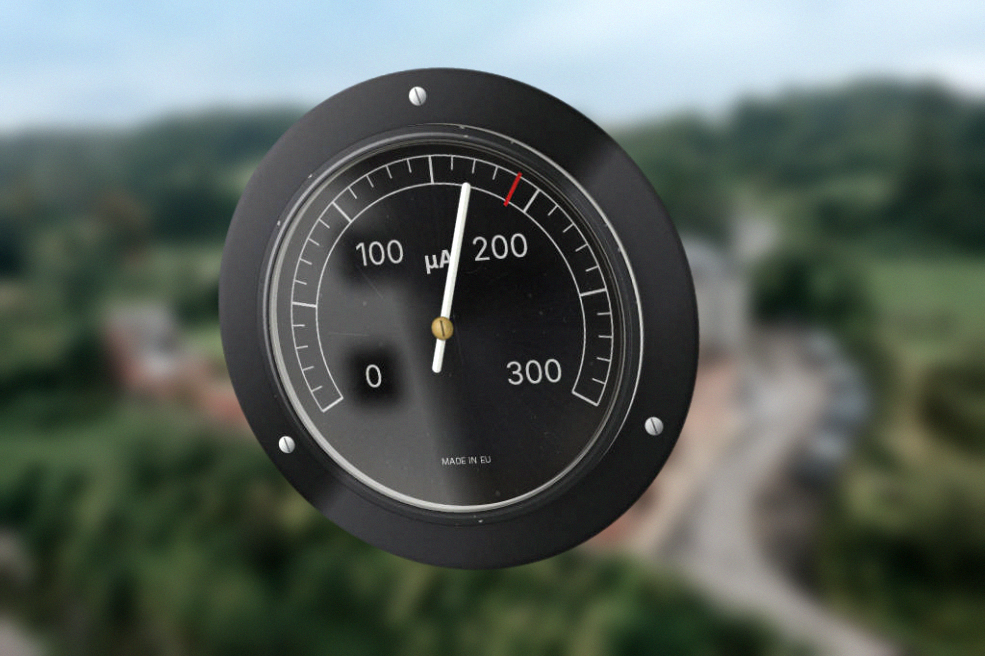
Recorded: 170 µA
